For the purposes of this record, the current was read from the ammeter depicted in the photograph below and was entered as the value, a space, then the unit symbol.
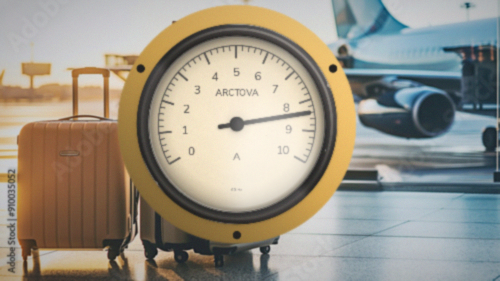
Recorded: 8.4 A
